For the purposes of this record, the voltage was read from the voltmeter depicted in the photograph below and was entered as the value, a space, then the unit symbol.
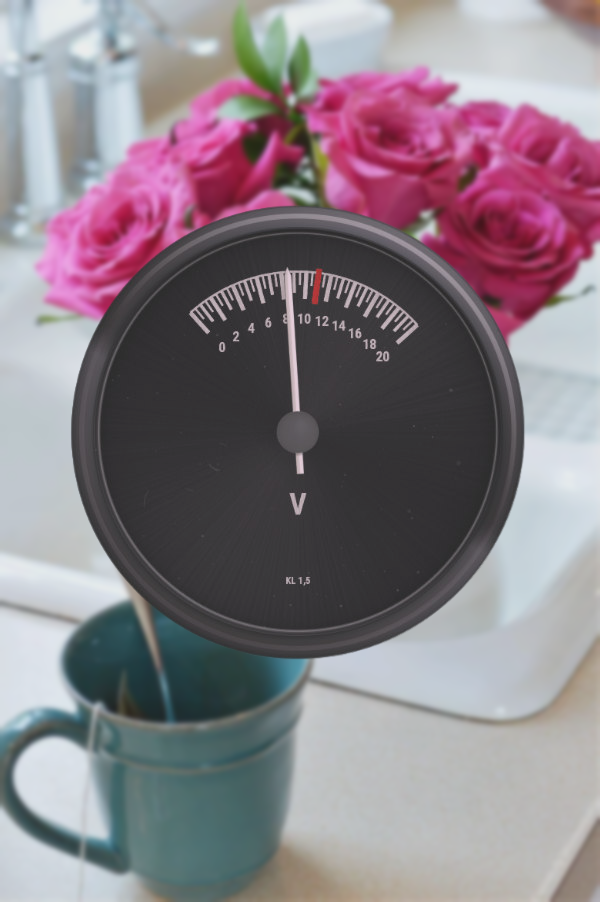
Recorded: 8.5 V
